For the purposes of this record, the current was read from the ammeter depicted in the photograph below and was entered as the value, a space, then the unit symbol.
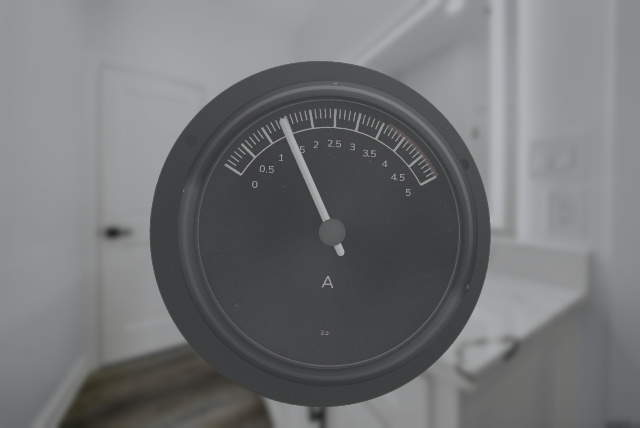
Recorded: 1.4 A
